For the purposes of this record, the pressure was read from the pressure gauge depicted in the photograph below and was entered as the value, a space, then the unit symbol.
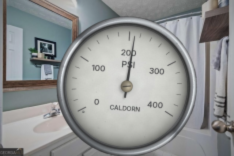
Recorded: 210 psi
